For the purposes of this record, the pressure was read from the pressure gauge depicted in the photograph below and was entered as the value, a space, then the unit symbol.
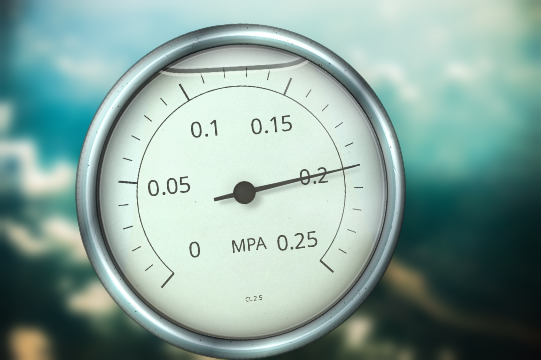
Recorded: 0.2 MPa
